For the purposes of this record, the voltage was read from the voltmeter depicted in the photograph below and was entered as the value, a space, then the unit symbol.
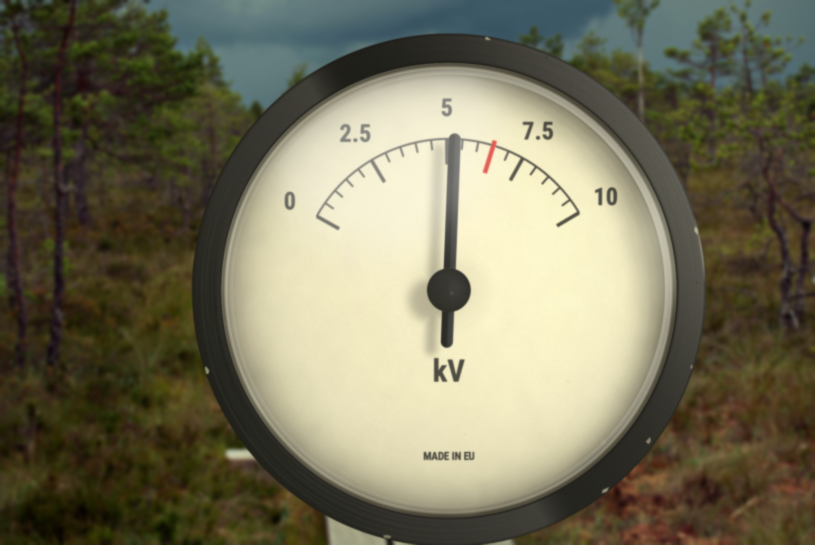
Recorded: 5.25 kV
